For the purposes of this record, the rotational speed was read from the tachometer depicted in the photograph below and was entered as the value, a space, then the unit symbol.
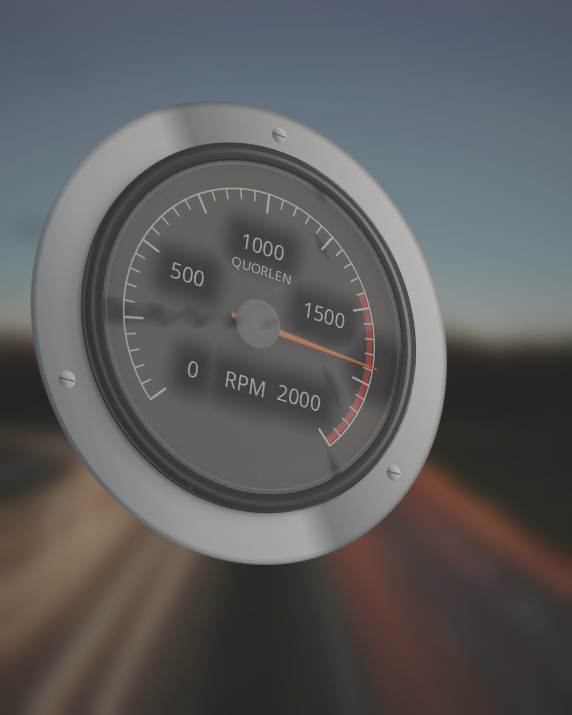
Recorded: 1700 rpm
